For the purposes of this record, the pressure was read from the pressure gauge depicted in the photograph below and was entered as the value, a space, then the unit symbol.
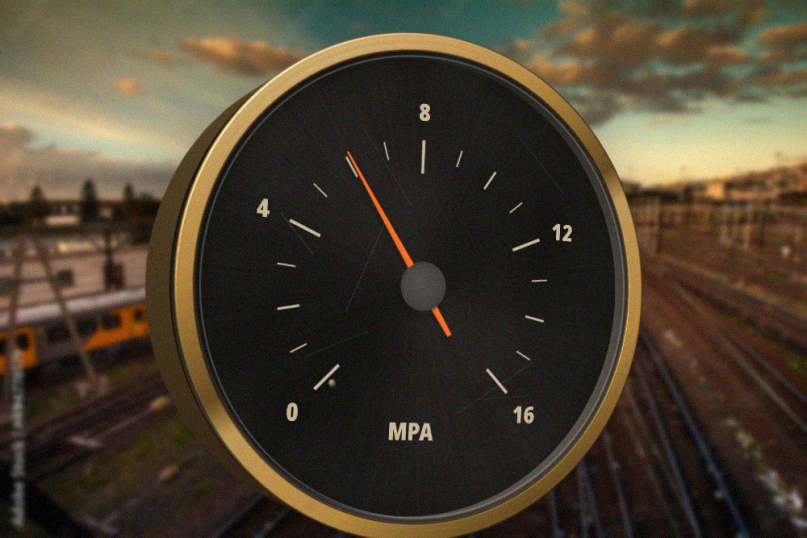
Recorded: 6 MPa
